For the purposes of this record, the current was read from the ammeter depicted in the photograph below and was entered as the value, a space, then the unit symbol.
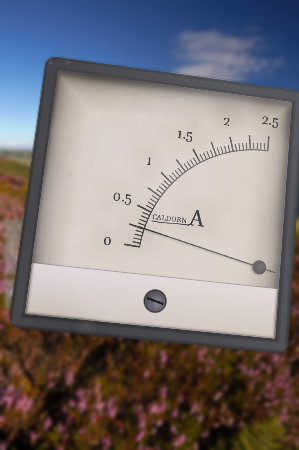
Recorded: 0.25 A
